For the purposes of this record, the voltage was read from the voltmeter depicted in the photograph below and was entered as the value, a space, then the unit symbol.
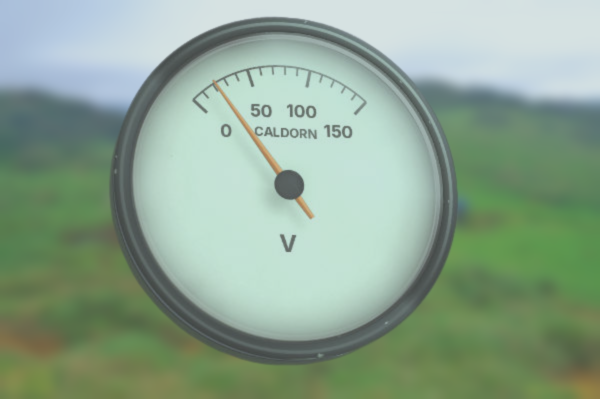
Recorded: 20 V
